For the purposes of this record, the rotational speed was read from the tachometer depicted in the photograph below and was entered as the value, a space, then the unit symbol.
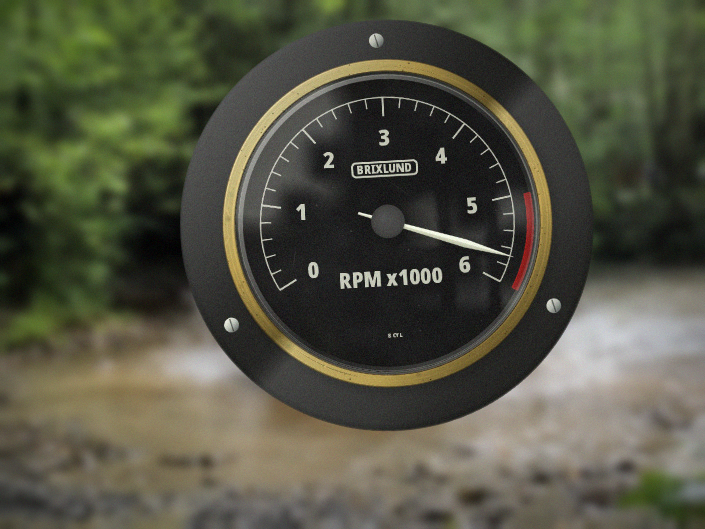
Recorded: 5700 rpm
